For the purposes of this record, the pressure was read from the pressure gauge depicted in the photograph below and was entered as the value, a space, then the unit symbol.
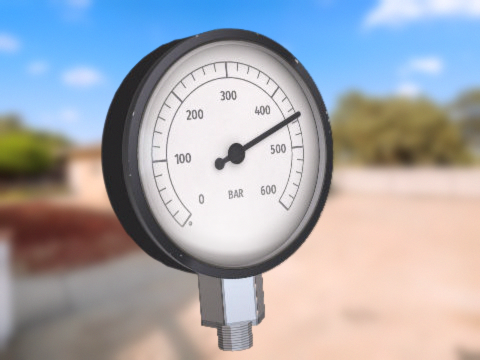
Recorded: 450 bar
